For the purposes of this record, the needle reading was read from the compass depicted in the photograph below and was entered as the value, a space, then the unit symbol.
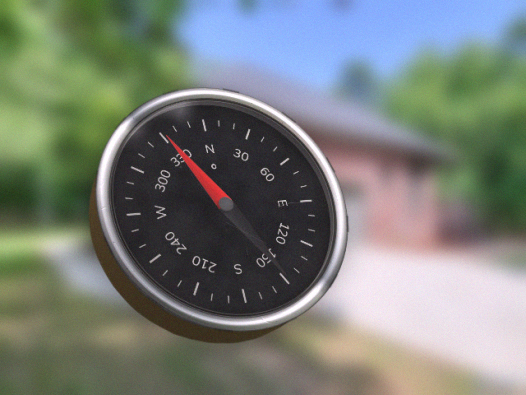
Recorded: 330 °
